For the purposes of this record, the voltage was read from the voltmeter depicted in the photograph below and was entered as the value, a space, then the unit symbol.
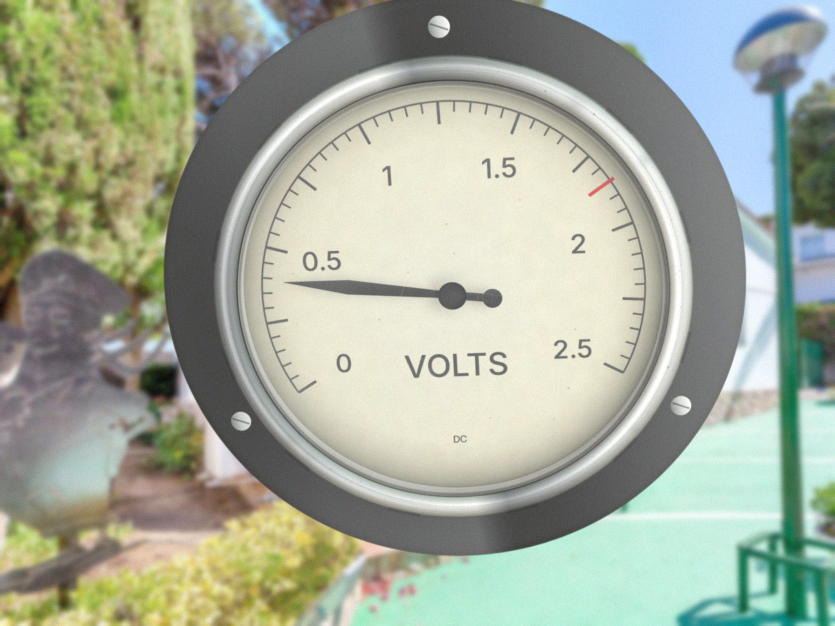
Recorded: 0.4 V
